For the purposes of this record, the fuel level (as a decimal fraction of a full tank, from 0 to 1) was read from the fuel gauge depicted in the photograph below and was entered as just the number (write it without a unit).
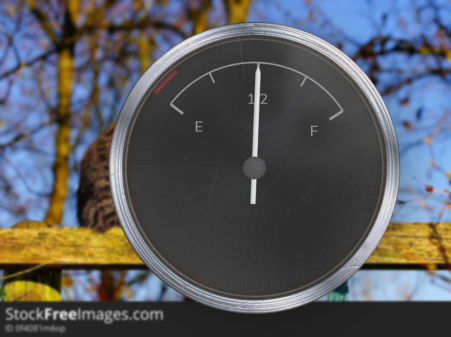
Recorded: 0.5
